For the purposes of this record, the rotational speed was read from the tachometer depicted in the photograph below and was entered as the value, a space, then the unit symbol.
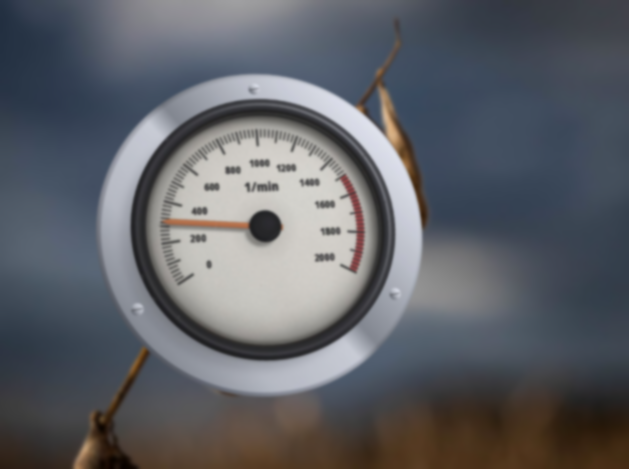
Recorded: 300 rpm
